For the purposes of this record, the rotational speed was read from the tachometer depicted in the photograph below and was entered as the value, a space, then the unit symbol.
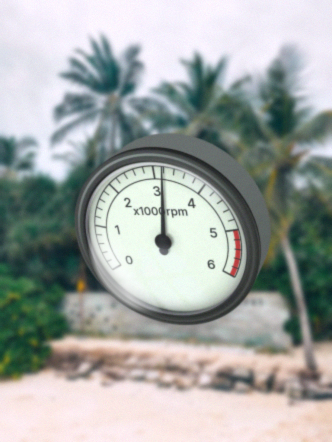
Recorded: 3200 rpm
